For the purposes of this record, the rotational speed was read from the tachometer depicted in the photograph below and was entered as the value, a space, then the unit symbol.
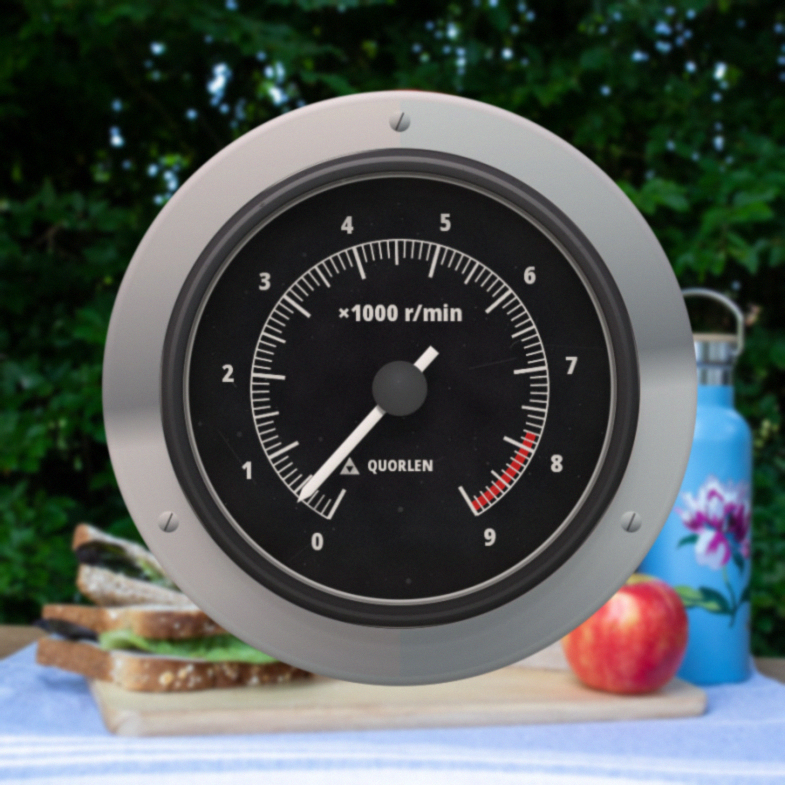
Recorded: 400 rpm
